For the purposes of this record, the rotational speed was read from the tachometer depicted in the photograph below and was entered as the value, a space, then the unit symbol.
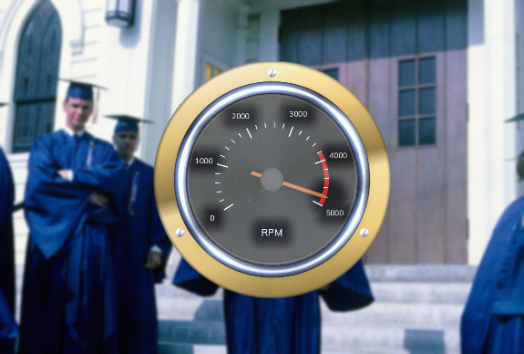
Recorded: 4800 rpm
